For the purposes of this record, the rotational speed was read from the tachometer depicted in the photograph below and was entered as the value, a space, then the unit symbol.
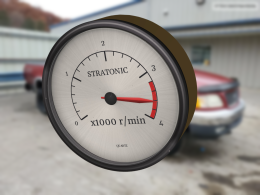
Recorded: 3600 rpm
